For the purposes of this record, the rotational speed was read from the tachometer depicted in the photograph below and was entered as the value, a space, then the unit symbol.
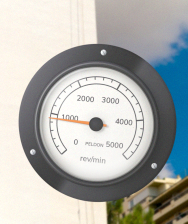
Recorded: 900 rpm
